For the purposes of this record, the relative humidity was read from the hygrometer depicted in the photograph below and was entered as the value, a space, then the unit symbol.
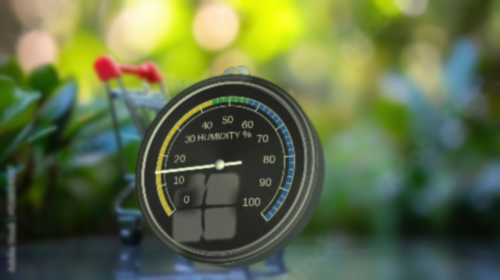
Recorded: 14 %
